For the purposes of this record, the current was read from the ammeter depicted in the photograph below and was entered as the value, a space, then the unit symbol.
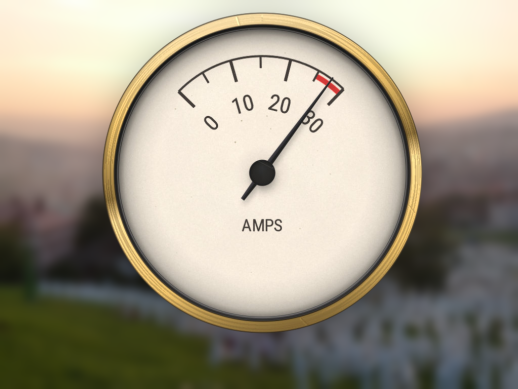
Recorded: 27.5 A
